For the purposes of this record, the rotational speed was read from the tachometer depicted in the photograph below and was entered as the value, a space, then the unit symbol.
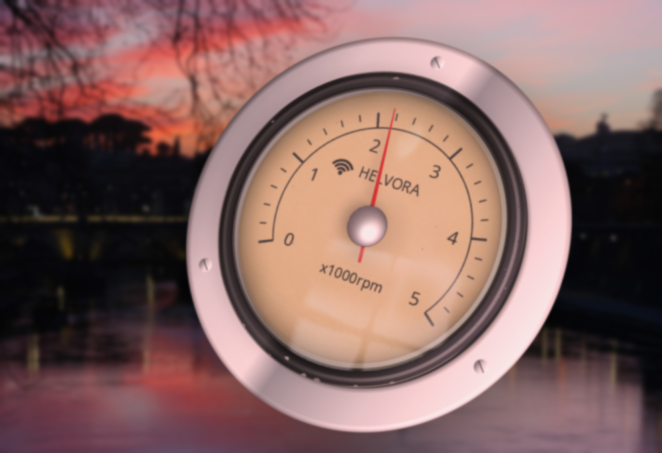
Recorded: 2200 rpm
